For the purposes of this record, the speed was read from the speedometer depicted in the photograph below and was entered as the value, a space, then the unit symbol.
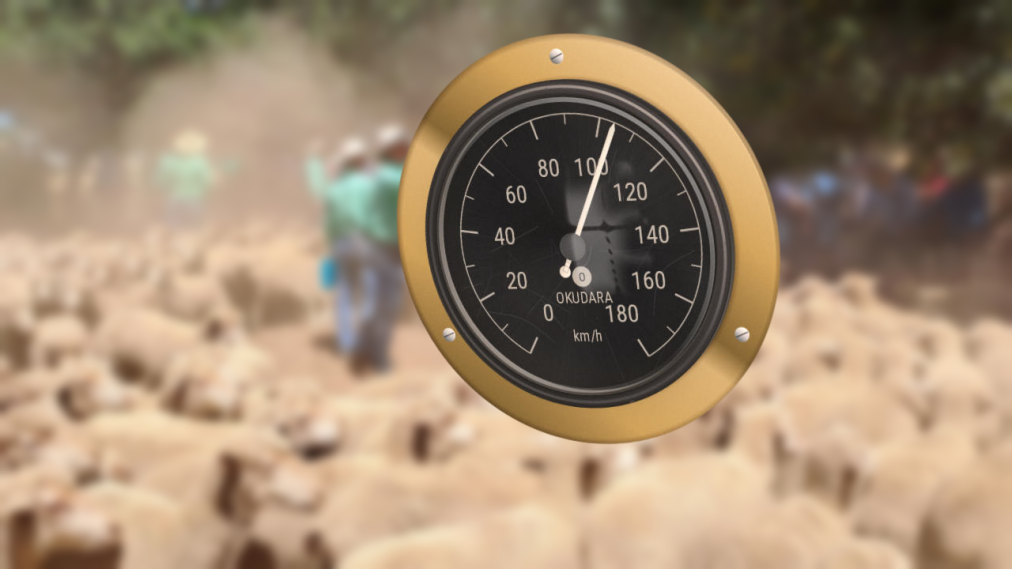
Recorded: 105 km/h
